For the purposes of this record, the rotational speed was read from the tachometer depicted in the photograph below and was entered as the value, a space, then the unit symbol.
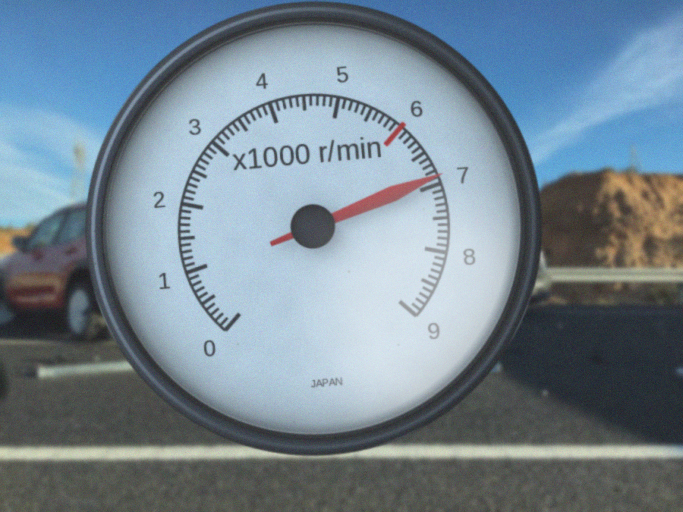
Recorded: 6900 rpm
